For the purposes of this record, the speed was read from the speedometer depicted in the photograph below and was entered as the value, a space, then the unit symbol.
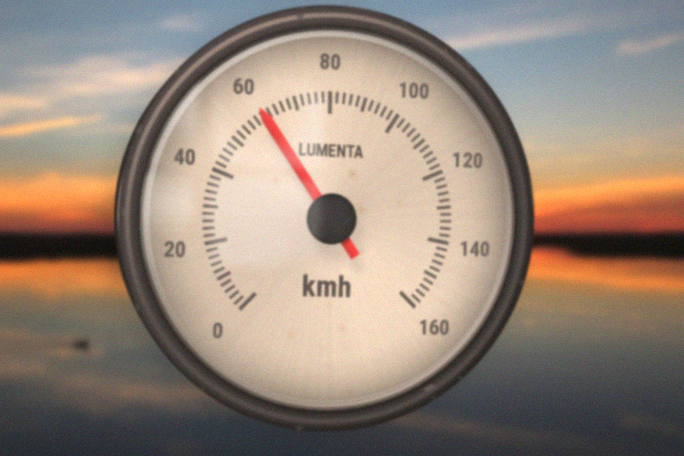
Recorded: 60 km/h
